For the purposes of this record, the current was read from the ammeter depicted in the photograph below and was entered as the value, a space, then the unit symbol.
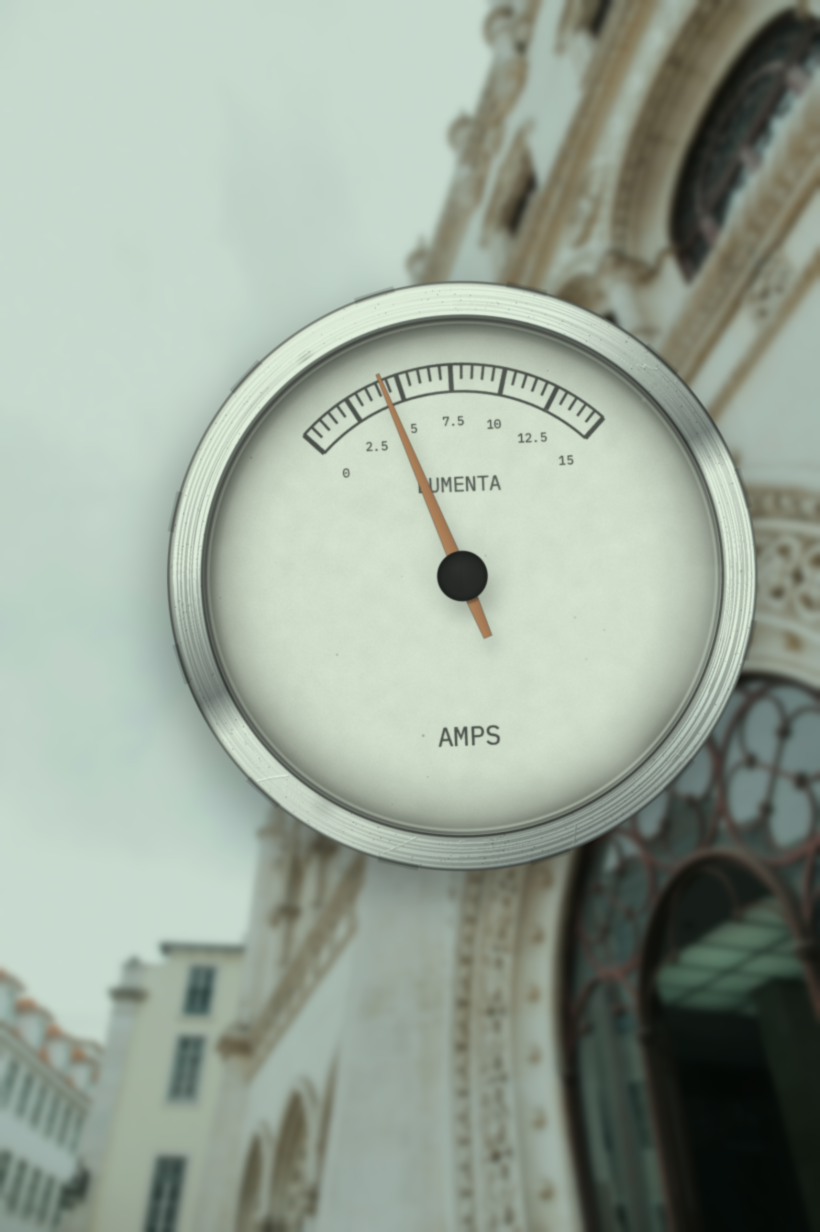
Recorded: 4.25 A
